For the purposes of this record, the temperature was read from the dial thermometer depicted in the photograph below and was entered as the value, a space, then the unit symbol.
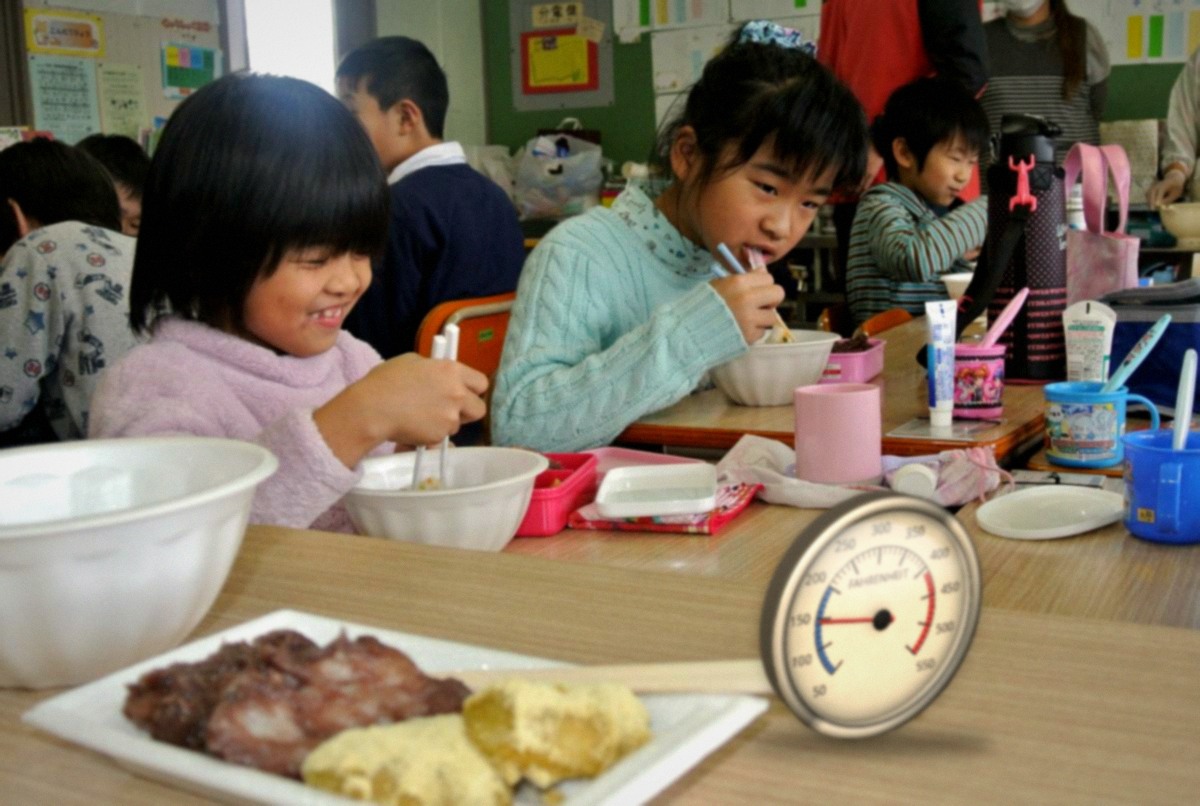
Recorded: 150 °F
